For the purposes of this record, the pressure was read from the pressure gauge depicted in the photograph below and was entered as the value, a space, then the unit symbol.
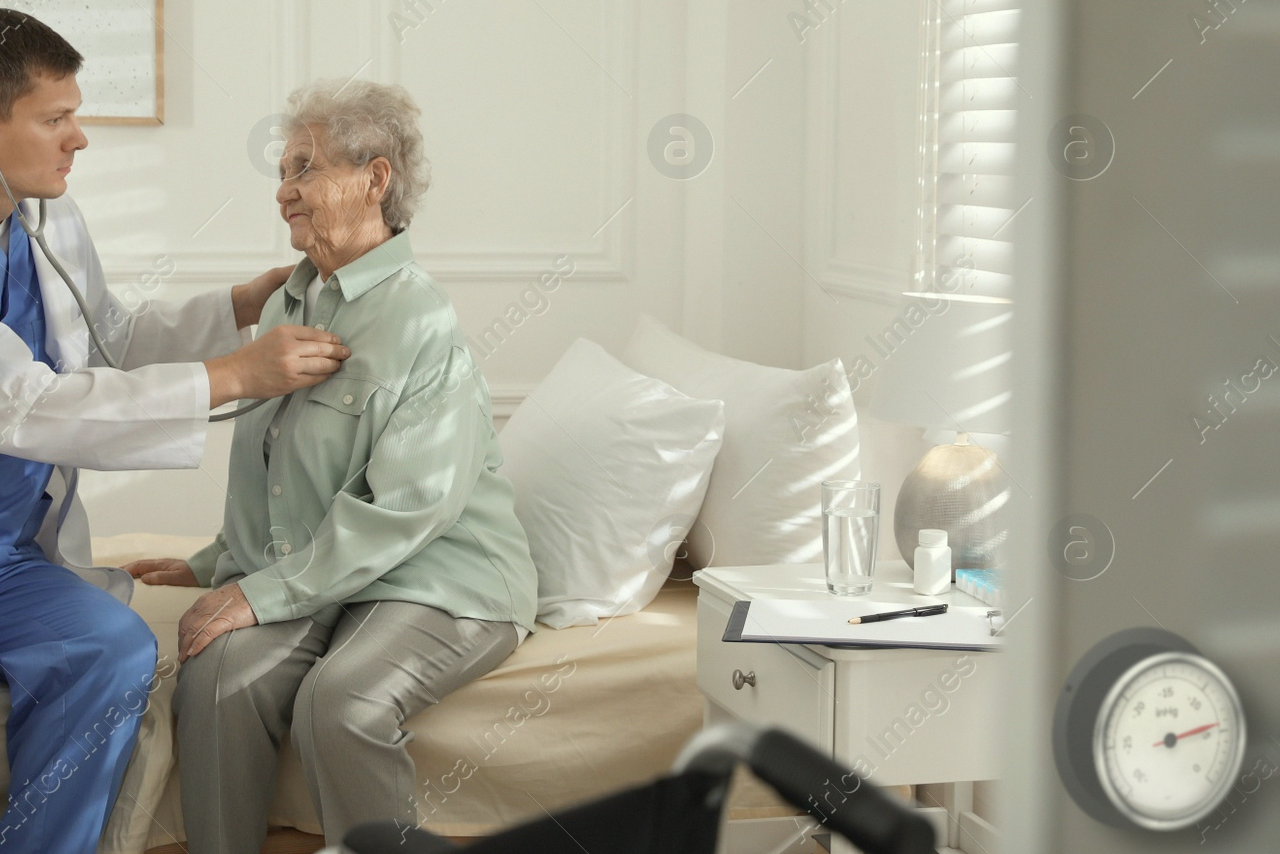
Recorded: -6 inHg
